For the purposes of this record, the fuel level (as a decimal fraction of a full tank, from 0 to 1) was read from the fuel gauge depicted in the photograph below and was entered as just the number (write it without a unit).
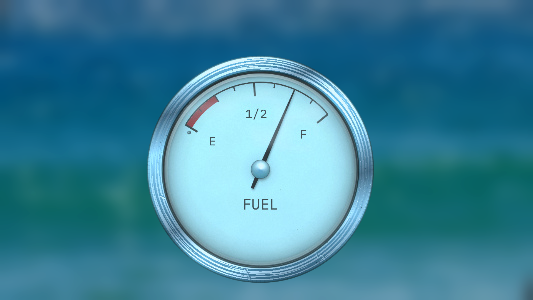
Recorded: 0.75
